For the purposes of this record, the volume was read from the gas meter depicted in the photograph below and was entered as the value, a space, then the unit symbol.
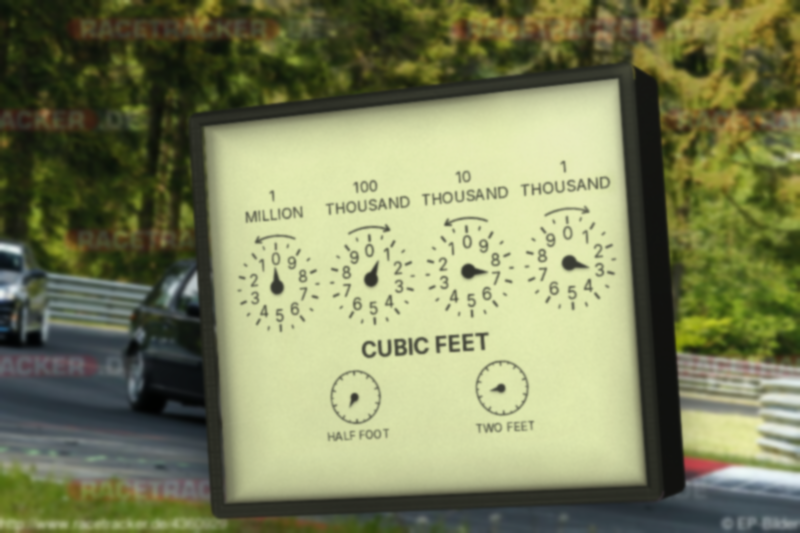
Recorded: 7300 ft³
